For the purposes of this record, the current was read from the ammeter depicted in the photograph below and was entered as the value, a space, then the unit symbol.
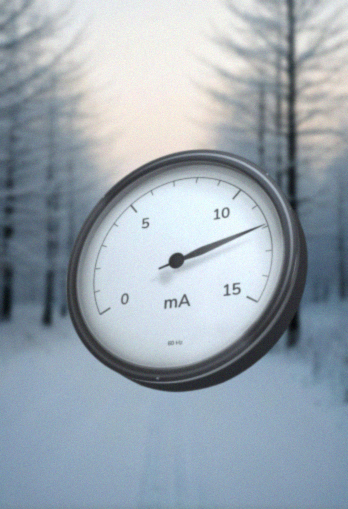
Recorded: 12 mA
